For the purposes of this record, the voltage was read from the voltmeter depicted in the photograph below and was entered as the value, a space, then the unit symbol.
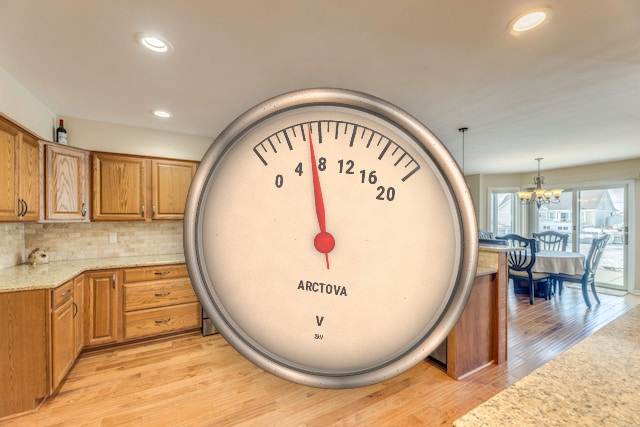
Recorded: 7 V
